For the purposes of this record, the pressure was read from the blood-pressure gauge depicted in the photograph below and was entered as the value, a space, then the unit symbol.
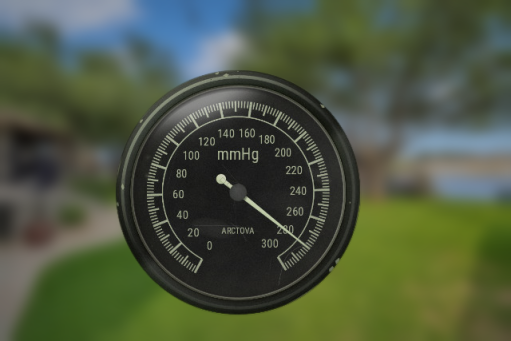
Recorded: 280 mmHg
